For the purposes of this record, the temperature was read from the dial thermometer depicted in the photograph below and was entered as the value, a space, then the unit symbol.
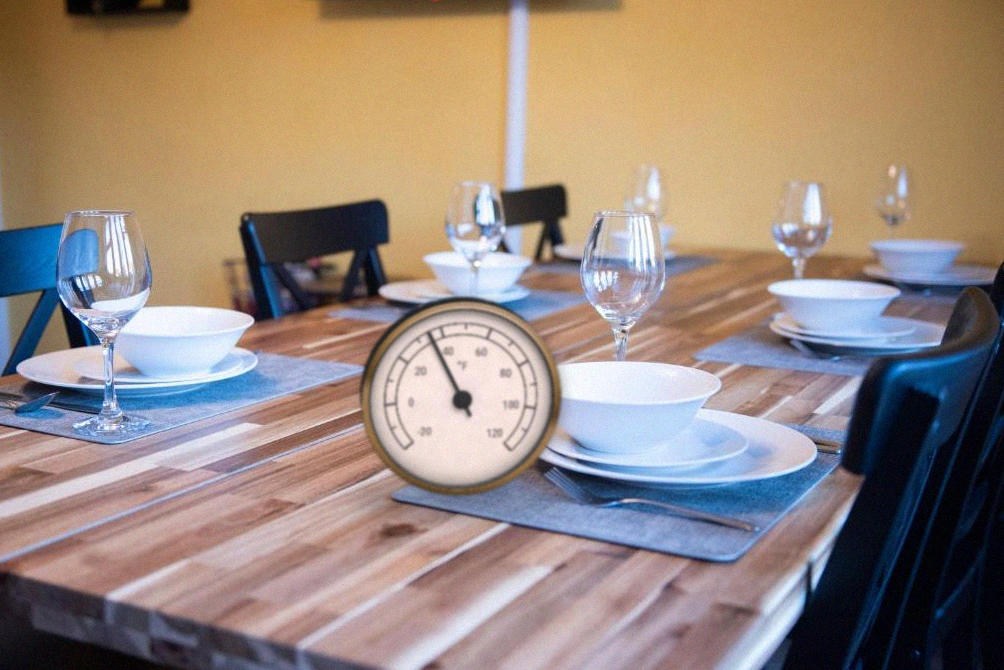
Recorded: 35 °F
